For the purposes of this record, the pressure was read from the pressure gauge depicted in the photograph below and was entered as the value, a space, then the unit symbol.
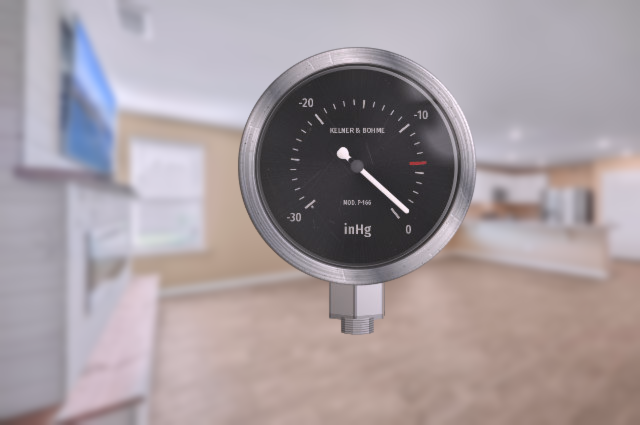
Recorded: -1 inHg
